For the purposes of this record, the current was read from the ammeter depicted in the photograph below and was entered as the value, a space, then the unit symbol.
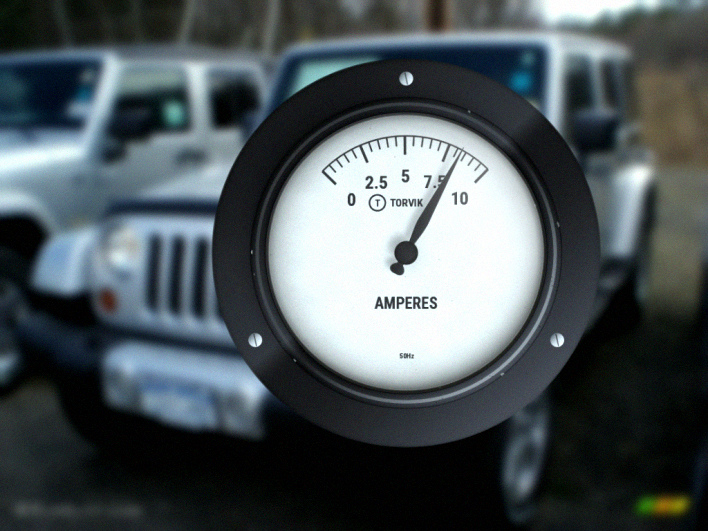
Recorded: 8.25 A
